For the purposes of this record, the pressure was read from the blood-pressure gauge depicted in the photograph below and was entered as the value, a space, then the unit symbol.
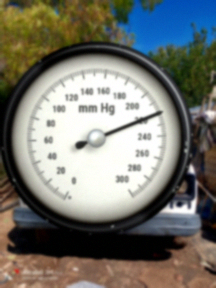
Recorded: 220 mmHg
